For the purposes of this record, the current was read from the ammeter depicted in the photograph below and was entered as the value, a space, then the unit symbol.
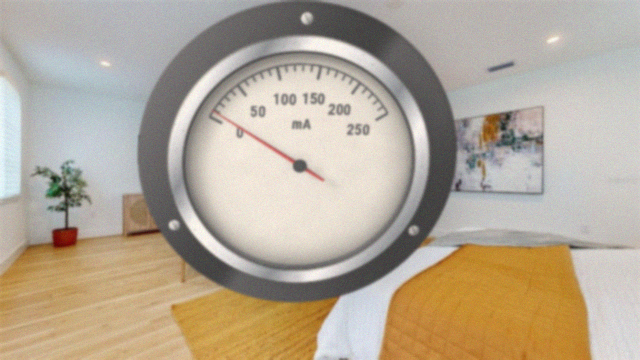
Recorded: 10 mA
